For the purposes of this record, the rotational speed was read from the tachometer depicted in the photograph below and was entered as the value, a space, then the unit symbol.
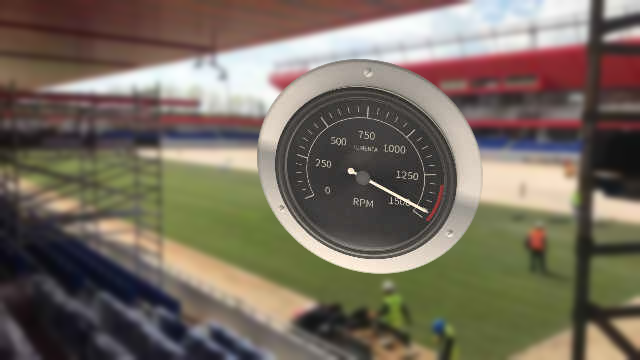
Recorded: 1450 rpm
